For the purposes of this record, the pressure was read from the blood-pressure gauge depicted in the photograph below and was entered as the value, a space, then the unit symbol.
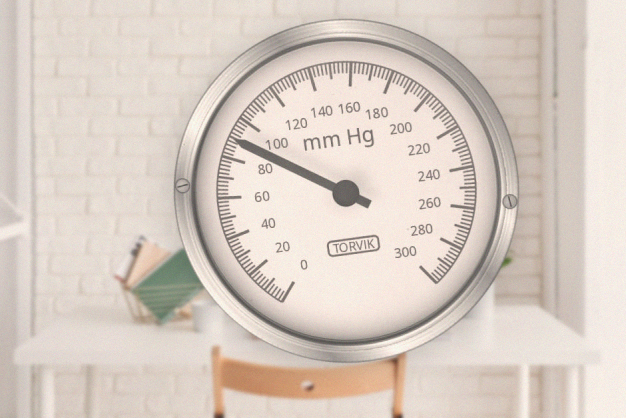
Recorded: 90 mmHg
